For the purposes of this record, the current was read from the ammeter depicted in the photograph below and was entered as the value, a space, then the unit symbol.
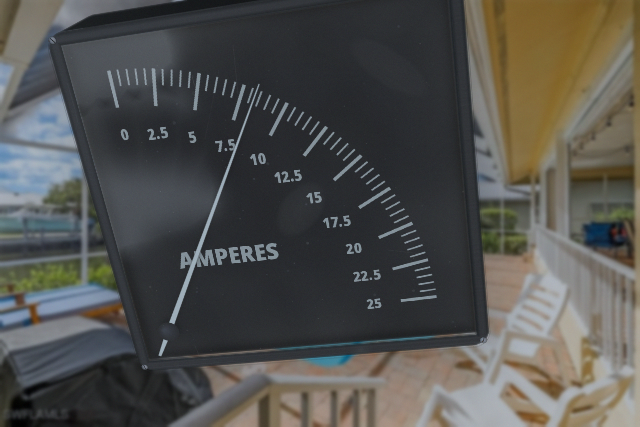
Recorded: 8.25 A
